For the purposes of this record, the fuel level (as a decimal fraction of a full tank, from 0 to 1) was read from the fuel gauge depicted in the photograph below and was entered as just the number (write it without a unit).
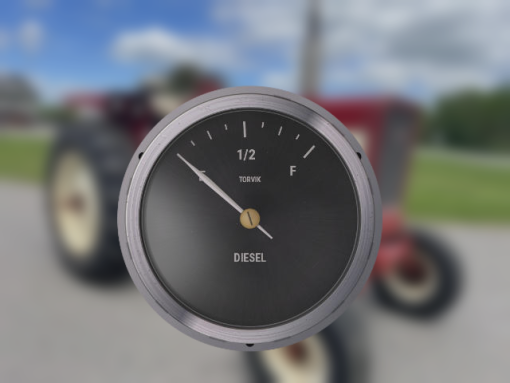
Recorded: 0
